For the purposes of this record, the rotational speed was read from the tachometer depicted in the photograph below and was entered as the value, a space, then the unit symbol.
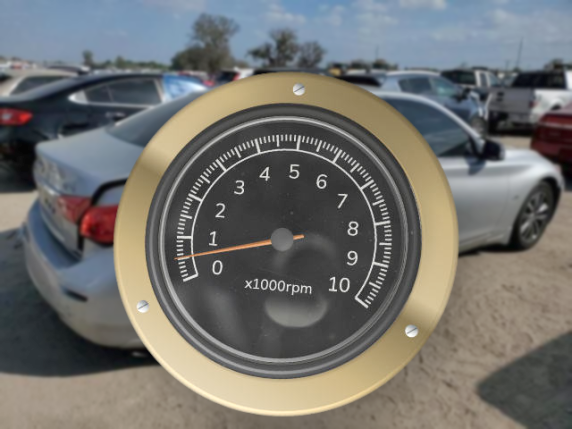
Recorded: 500 rpm
